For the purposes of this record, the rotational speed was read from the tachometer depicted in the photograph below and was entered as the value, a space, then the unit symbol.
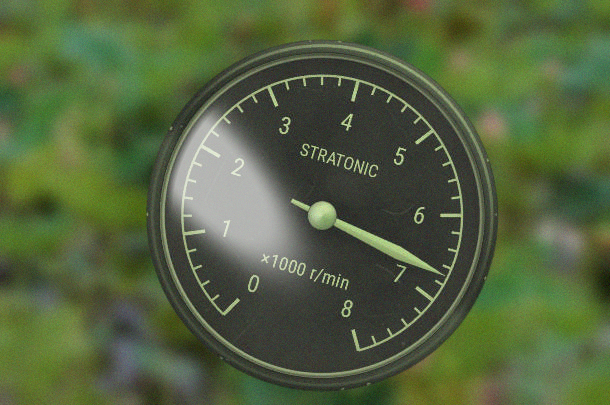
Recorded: 6700 rpm
